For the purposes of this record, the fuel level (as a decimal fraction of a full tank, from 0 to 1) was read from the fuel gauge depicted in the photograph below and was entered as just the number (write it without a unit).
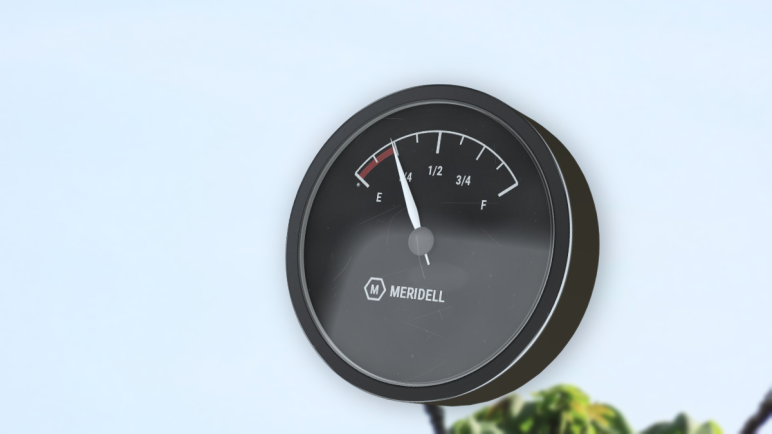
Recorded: 0.25
